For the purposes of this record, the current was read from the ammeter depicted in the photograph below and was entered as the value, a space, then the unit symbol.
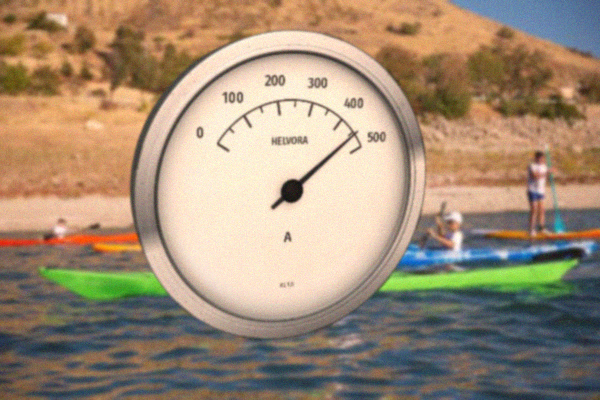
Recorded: 450 A
